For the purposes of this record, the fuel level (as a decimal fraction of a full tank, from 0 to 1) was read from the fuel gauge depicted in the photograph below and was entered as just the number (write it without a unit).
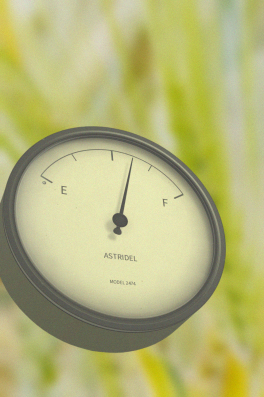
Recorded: 0.625
